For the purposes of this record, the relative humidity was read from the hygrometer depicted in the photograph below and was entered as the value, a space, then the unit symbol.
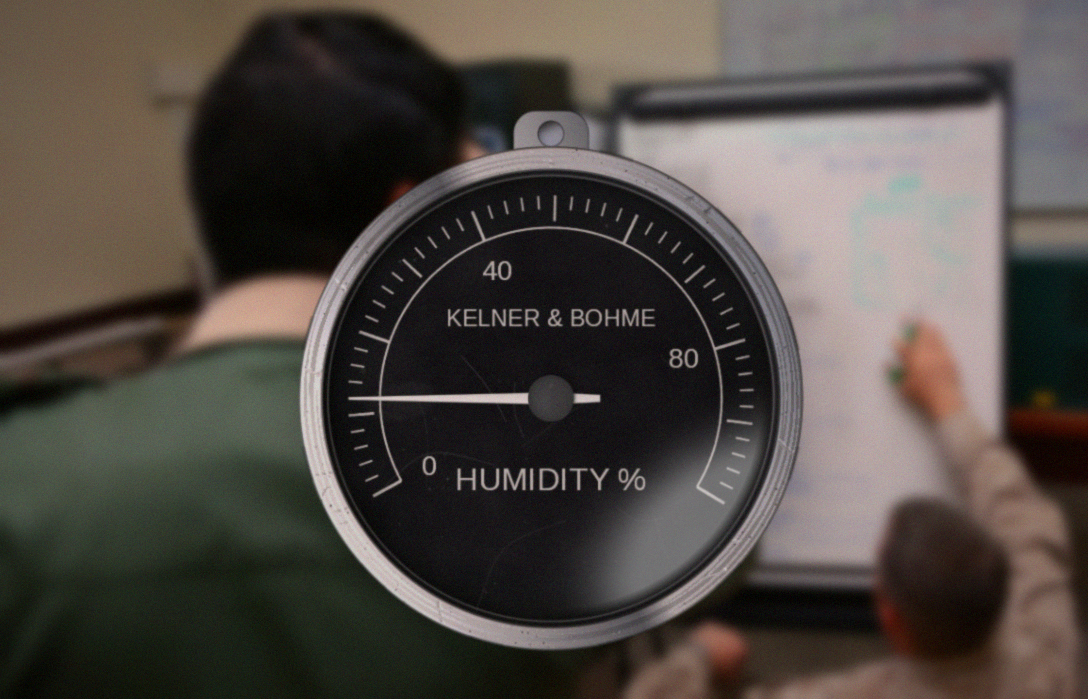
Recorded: 12 %
